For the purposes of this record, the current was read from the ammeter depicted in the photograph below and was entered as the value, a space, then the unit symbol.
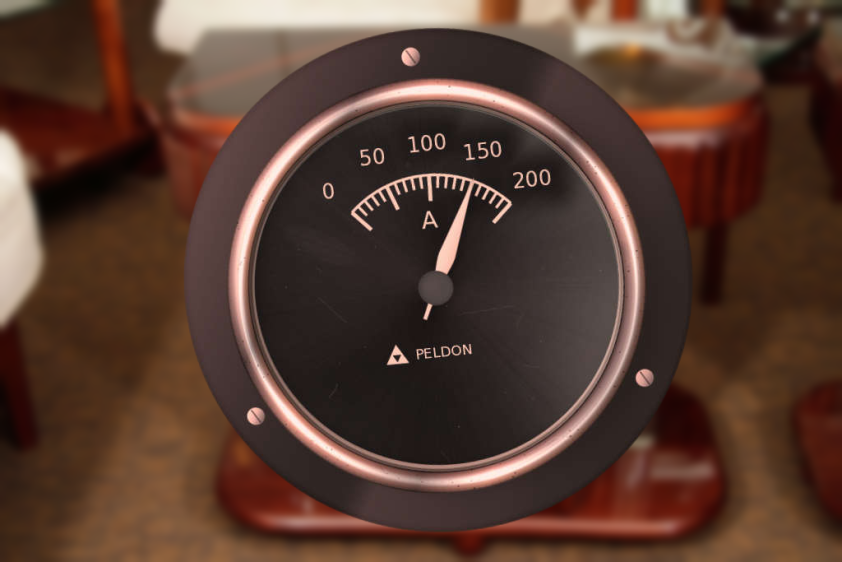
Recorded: 150 A
